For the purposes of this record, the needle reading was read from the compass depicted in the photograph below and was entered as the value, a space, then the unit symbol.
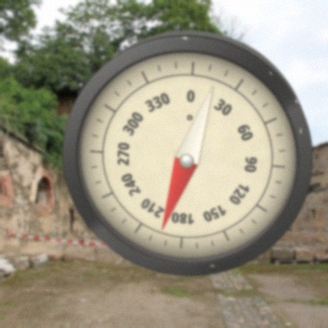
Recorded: 195 °
